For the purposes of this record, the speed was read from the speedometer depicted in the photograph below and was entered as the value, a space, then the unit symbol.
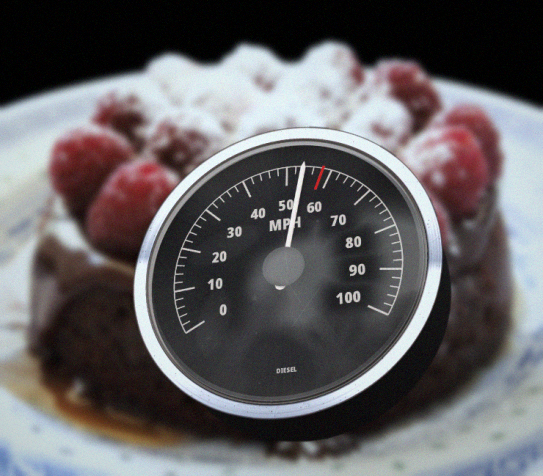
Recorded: 54 mph
